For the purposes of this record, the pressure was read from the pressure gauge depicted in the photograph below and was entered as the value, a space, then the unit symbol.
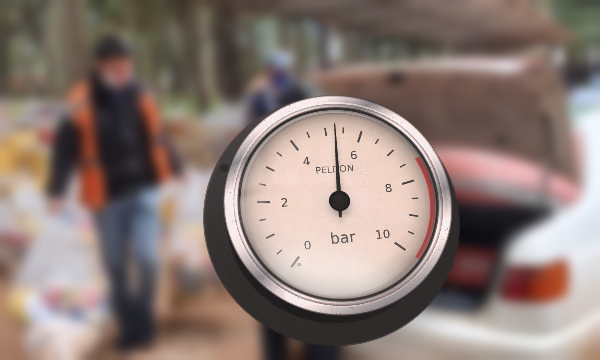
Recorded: 5.25 bar
